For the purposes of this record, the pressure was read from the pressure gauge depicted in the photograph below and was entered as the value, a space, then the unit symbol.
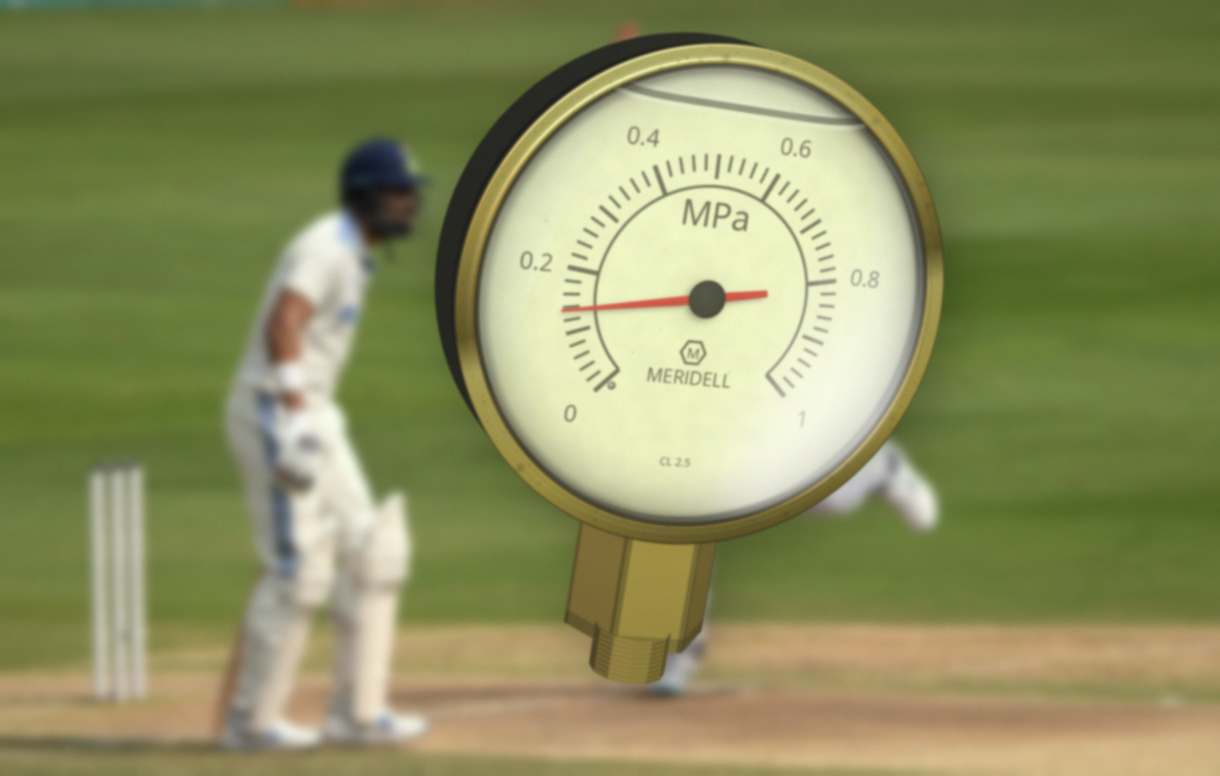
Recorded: 0.14 MPa
